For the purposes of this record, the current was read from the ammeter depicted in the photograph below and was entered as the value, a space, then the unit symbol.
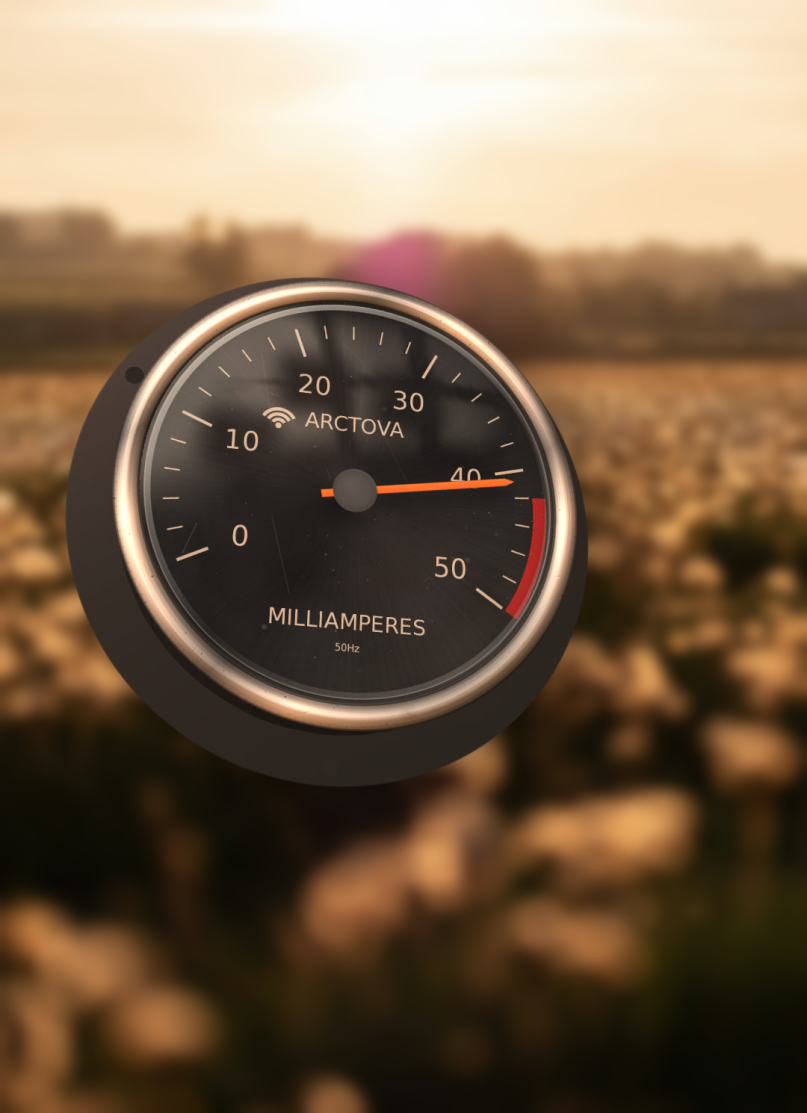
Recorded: 41 mA
